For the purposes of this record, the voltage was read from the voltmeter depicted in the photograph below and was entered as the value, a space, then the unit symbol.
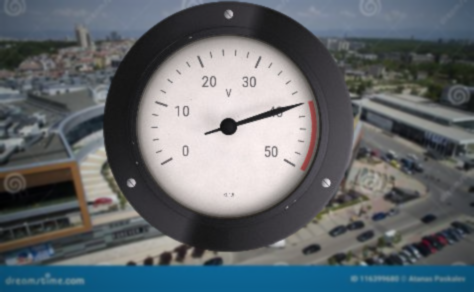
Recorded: 40 V
